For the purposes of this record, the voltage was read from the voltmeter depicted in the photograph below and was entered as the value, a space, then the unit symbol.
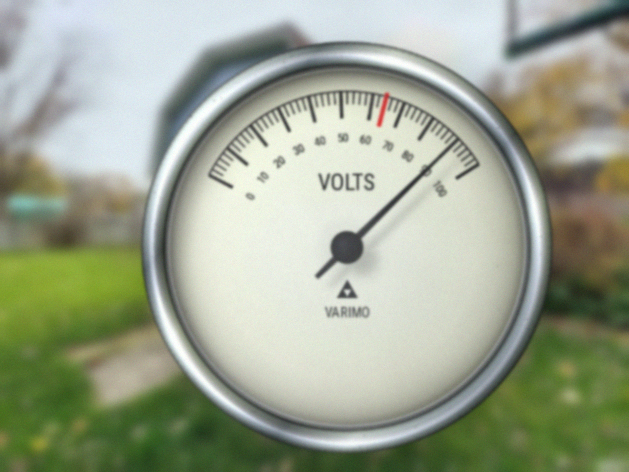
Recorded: 90 V
